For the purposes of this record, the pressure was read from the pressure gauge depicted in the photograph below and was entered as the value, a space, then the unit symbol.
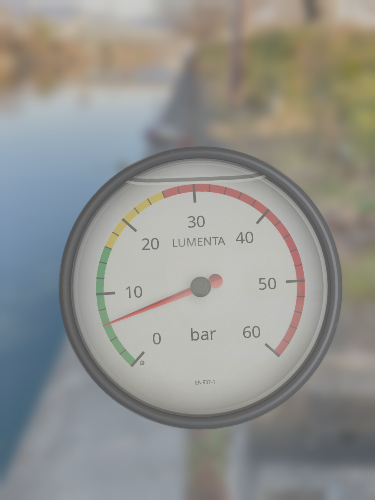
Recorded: 6 bar
